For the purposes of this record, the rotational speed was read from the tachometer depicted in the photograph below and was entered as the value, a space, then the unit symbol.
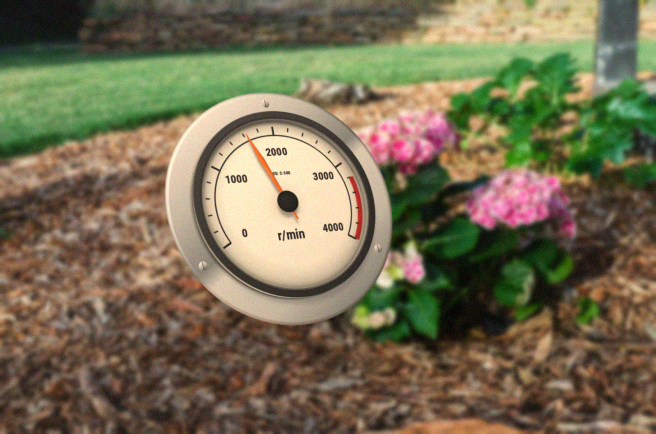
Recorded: 1600 rpm
